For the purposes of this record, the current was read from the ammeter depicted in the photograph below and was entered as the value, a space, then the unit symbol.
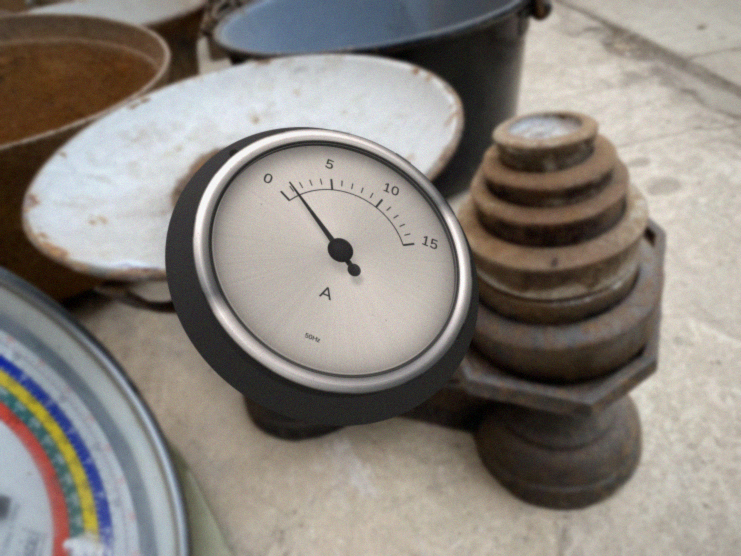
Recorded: 1 A
